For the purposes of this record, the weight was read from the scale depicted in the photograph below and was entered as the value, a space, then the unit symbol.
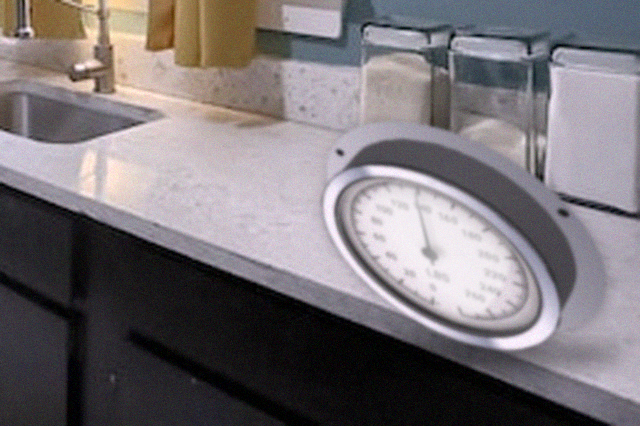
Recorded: 140 lb
